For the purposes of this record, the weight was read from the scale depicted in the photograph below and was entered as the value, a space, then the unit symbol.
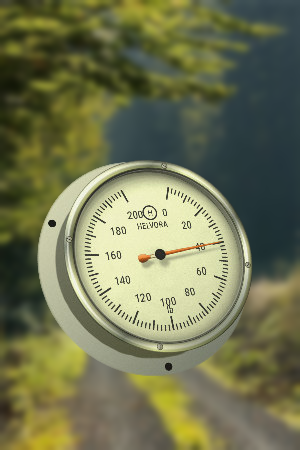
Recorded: 40 lb
